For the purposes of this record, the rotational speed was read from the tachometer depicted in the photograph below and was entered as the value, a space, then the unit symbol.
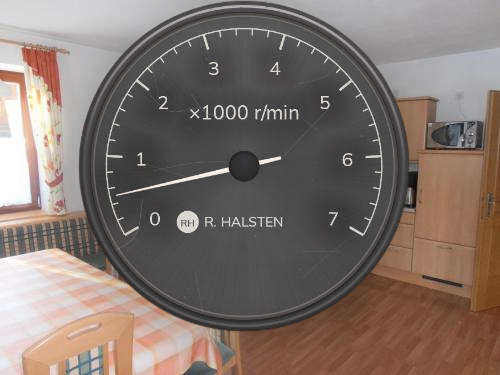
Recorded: 500 rpm
